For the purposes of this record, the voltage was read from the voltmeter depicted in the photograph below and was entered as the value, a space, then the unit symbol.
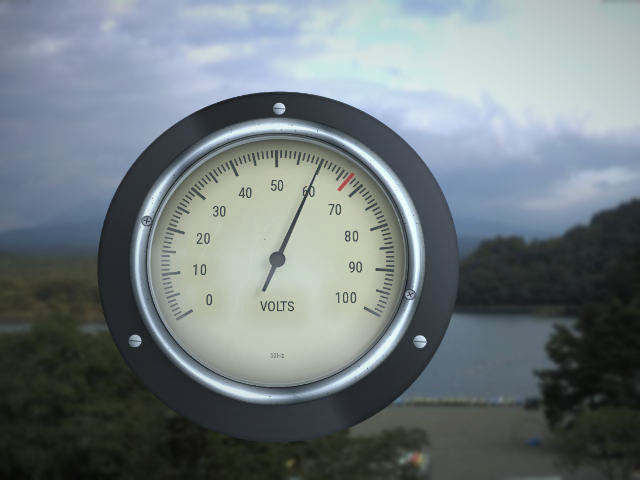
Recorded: 60 V
